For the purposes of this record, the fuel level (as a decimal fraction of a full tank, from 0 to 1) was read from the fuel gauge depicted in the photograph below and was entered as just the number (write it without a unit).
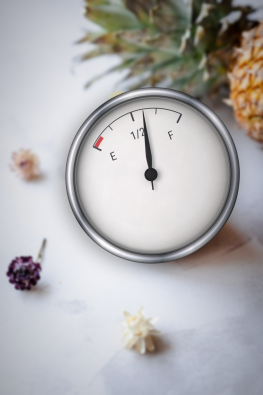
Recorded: 0.625
